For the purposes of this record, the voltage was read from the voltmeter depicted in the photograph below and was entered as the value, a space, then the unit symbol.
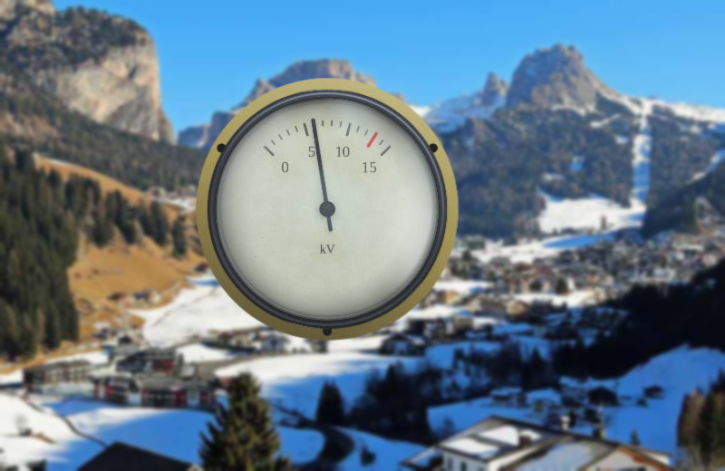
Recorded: 6 kV
